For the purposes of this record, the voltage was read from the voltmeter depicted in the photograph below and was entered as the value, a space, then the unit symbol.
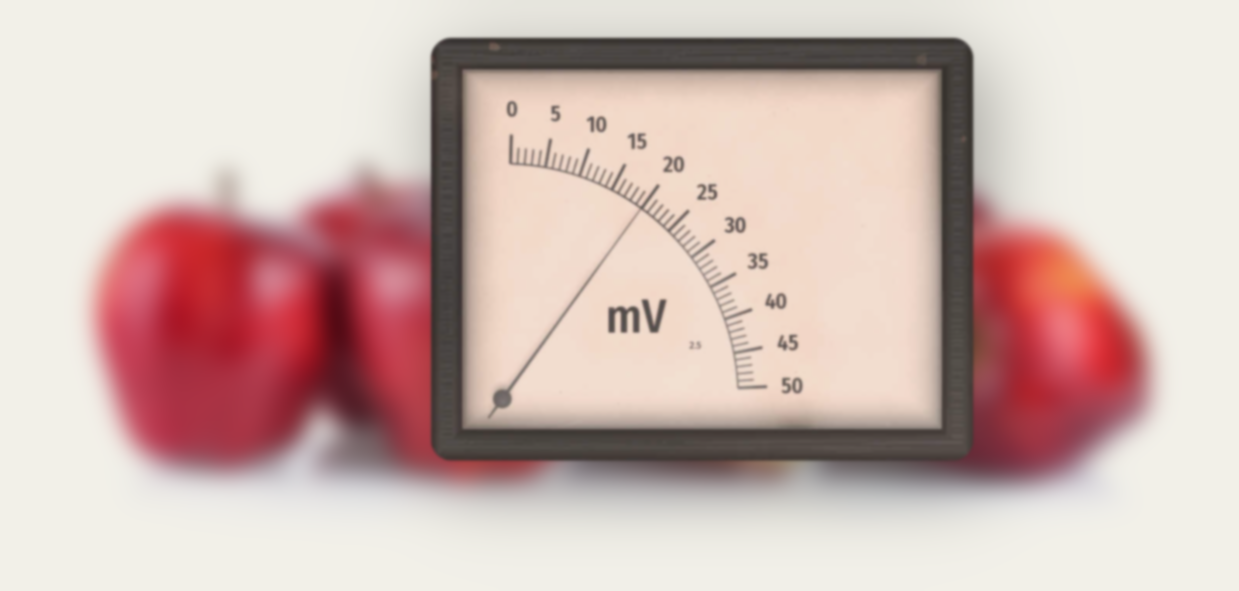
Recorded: 20 mV
